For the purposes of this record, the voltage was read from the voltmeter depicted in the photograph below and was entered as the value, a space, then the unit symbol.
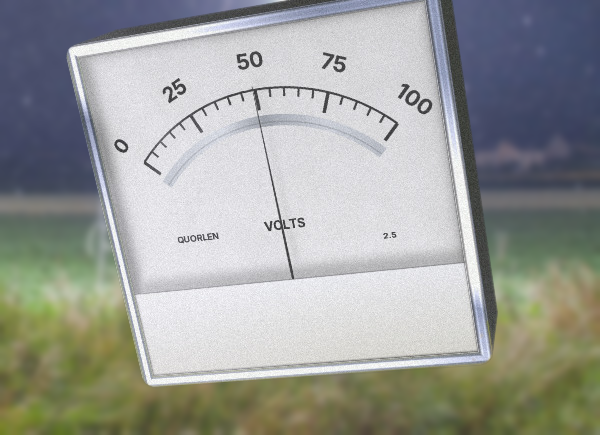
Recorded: 50 V
